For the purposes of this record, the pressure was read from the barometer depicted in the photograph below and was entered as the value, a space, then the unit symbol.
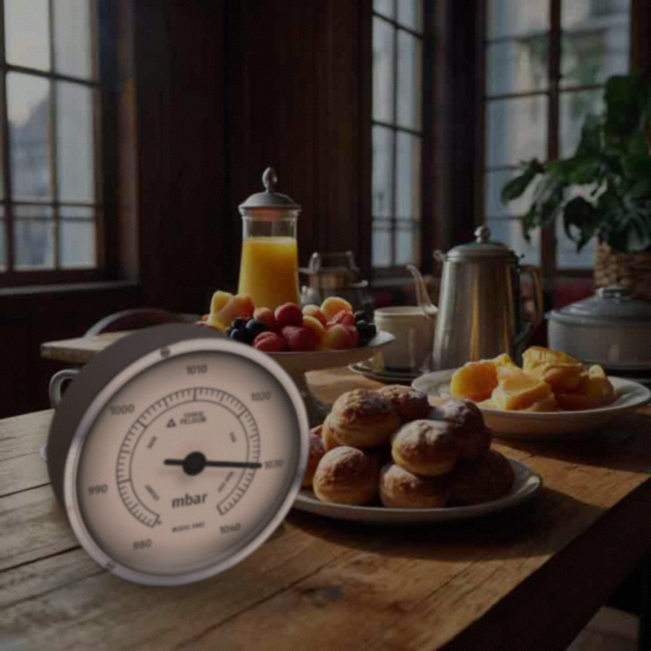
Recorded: 1030 mbar
